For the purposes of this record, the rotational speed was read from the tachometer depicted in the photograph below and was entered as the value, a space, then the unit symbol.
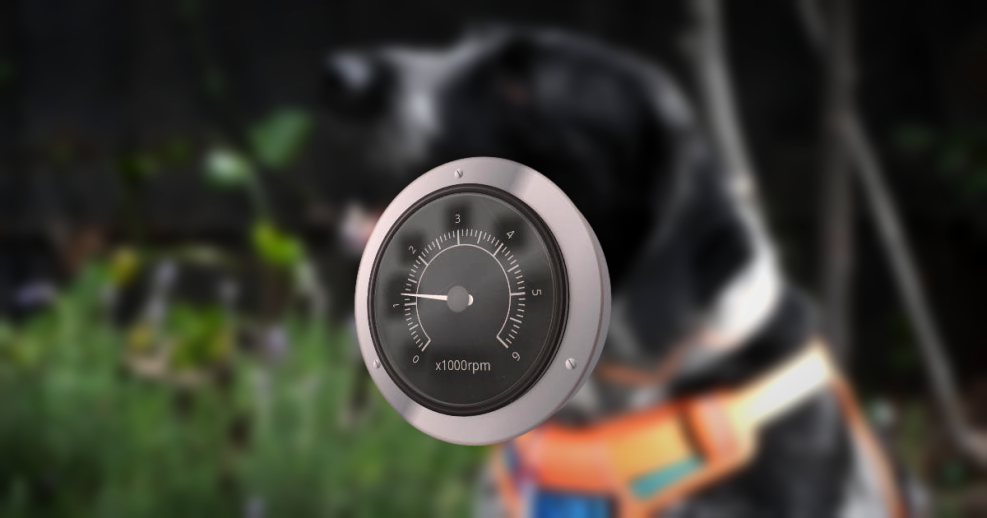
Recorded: 1200 rpm
